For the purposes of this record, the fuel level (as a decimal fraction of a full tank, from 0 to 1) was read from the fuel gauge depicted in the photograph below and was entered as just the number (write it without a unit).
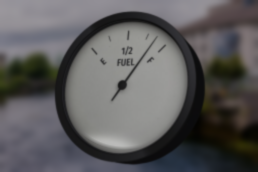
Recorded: 0.875
